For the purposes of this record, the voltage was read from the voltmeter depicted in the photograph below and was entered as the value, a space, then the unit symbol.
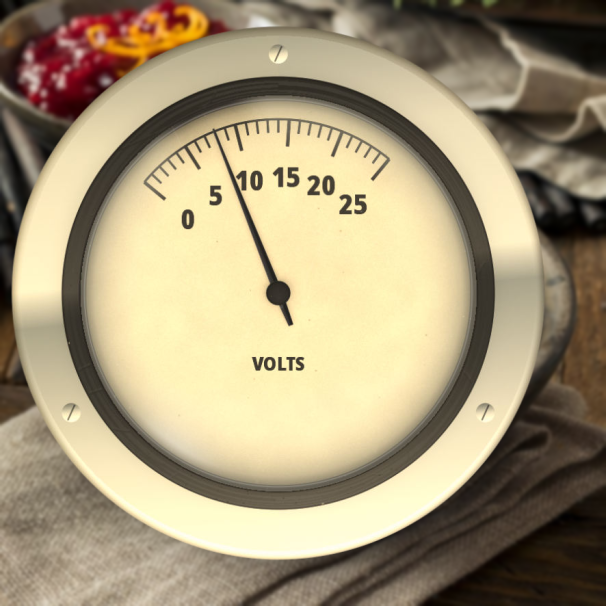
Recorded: 8 V
